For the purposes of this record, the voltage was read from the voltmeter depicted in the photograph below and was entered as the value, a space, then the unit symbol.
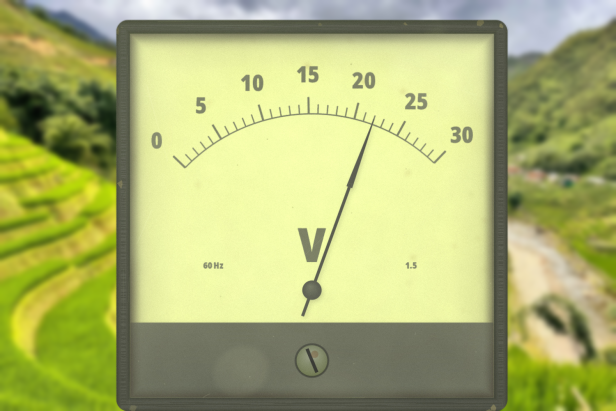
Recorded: 22 V
